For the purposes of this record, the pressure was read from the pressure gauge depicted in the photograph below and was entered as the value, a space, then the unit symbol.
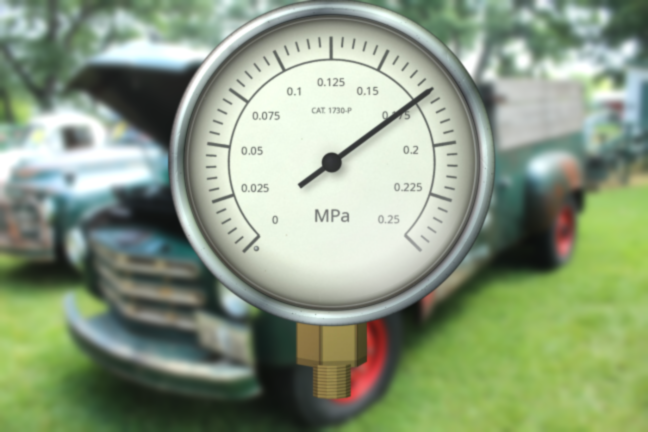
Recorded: 0.175 MPa
